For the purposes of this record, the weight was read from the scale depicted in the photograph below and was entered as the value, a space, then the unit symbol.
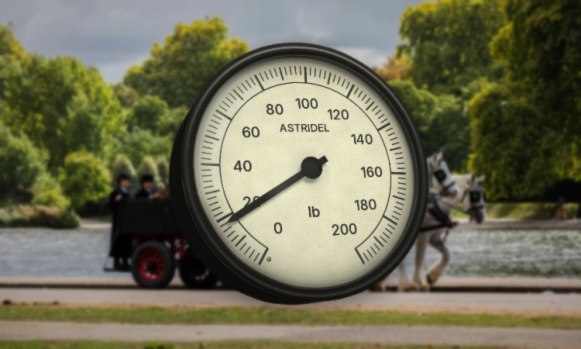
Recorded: 18 lb
